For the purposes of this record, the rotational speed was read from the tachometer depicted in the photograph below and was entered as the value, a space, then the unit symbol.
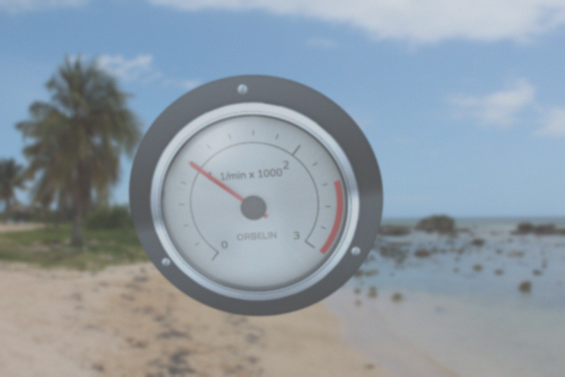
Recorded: 1000 rpm
